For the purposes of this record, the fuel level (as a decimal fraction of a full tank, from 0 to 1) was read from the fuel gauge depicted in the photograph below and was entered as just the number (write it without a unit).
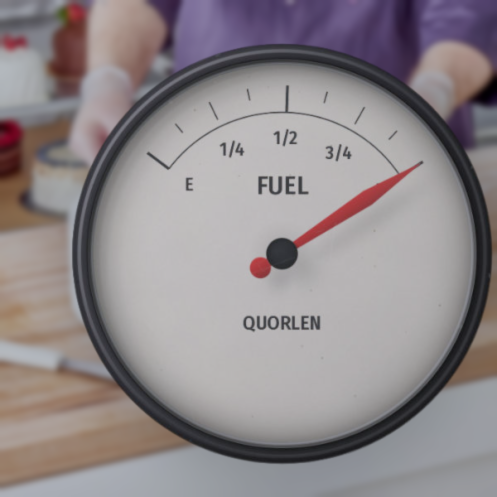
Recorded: 1
